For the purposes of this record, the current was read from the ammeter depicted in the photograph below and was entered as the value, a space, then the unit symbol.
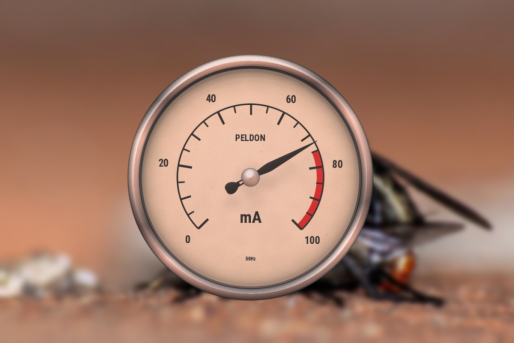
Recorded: 72.5 mA
